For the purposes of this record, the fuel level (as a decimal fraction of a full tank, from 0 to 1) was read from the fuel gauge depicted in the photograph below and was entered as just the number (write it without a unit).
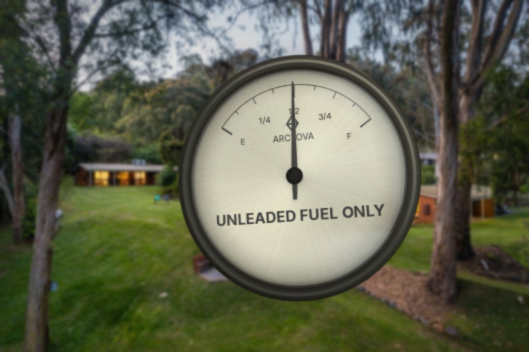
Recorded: 0.5
